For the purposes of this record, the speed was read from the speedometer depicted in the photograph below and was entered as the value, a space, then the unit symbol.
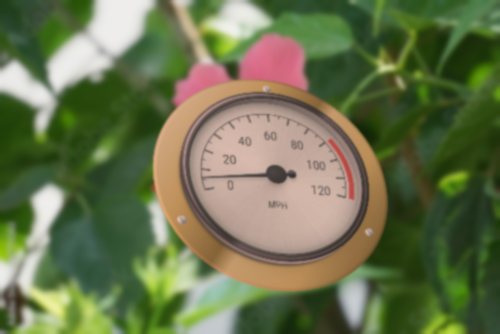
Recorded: 5 mph
